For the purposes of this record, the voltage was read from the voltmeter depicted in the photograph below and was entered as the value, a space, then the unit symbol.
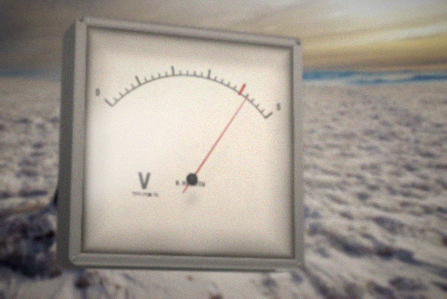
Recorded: 4.2 V
